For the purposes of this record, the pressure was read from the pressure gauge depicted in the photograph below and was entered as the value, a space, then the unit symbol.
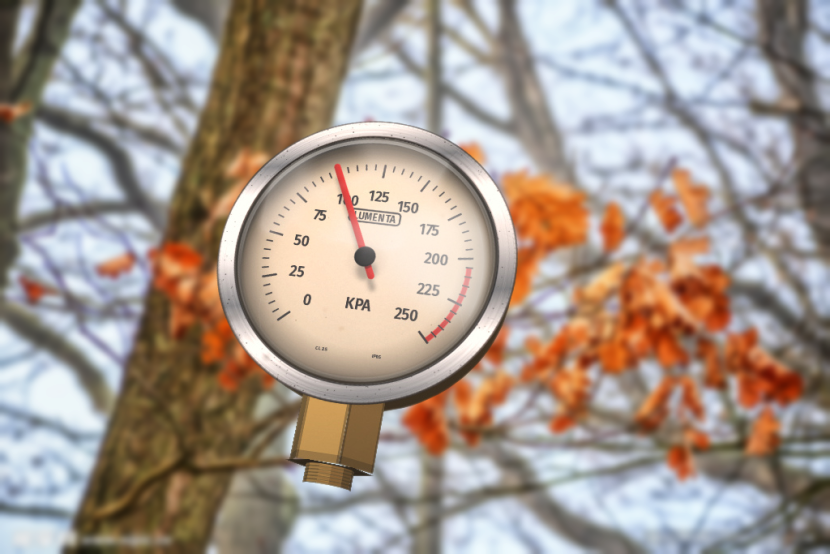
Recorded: 100 kPa
